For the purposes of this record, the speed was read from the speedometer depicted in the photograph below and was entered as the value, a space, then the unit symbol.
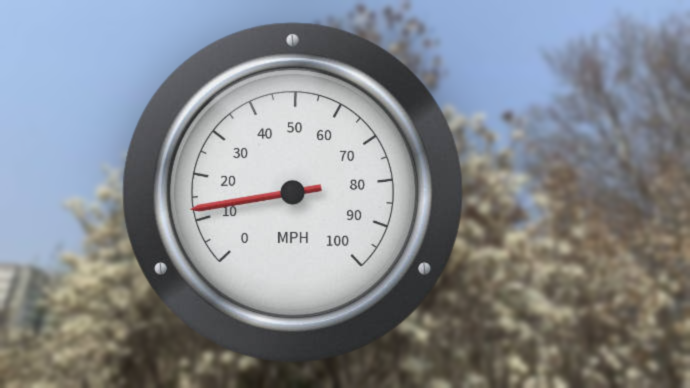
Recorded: 12.5 mph
